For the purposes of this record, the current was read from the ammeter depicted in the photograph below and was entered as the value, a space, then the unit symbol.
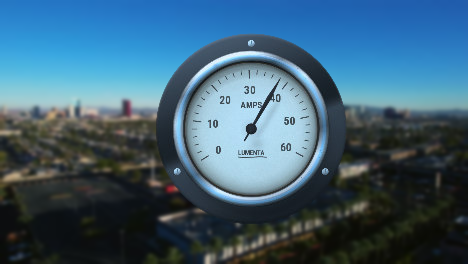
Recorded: 38 A
